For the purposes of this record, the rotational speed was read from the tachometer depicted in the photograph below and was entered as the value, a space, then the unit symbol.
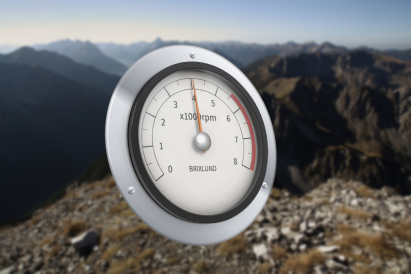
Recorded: 4000 rpm
